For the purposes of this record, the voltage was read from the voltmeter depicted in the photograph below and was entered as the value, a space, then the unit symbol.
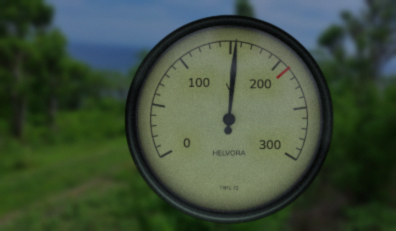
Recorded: 155 V
